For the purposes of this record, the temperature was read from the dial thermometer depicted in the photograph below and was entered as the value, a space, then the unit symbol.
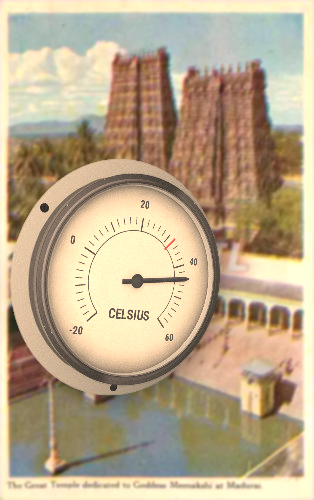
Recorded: 44 °C
